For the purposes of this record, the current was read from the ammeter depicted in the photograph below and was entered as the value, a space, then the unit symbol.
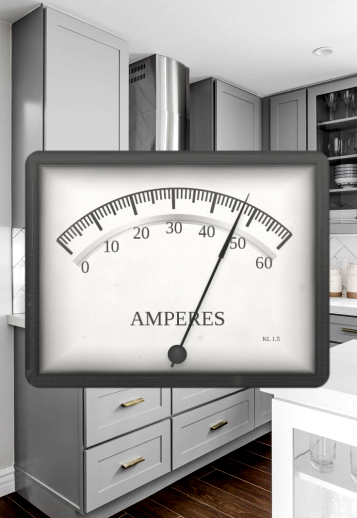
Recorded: 47 A
